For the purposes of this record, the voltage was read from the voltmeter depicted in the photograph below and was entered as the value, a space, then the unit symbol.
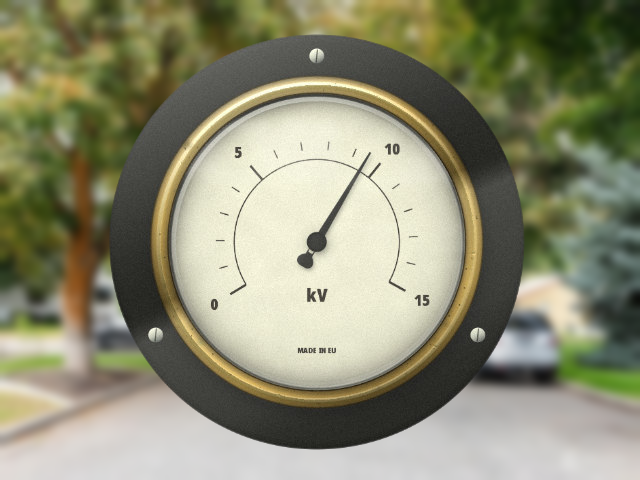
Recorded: 9.5 kV
